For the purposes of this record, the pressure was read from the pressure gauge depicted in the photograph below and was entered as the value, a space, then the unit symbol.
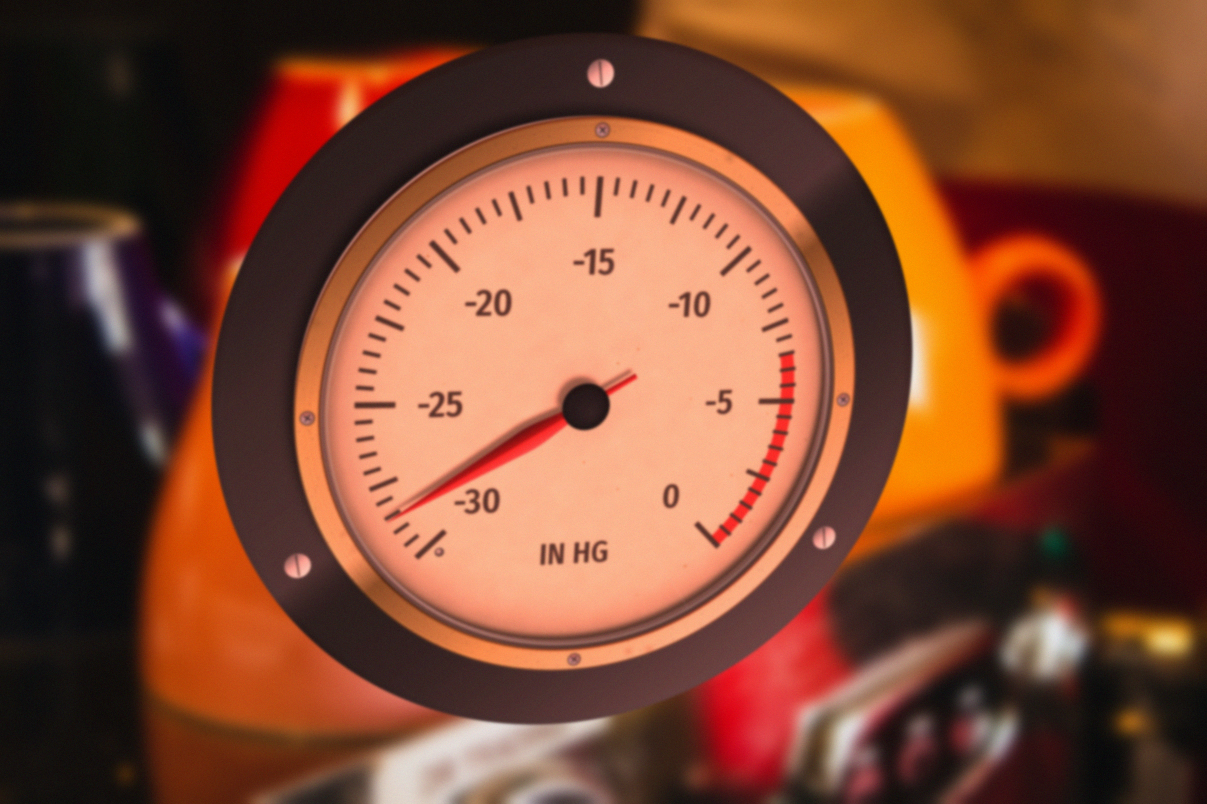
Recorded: -28.5 inHg
